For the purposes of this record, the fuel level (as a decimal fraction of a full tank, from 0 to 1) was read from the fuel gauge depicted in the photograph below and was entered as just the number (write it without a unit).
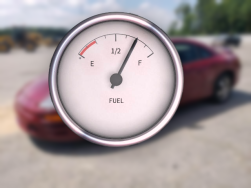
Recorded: 0.75
